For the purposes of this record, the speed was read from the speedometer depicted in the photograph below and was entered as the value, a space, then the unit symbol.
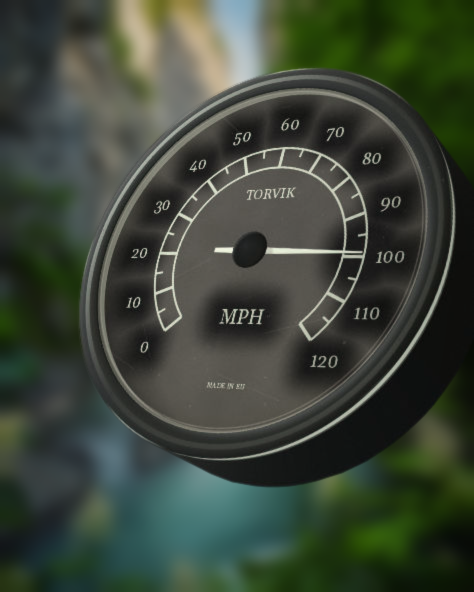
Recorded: 100 mph
